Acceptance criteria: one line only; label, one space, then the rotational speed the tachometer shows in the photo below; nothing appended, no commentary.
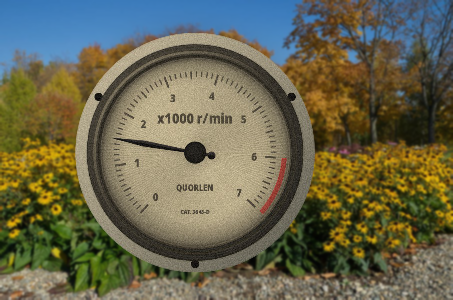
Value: 1500 rpm
